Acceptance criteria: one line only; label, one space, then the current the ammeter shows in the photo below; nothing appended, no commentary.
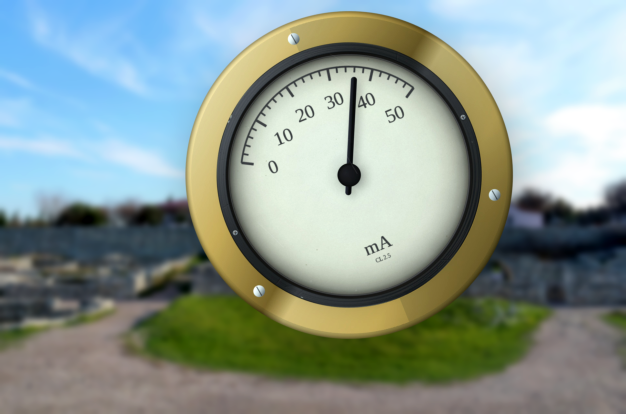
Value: 36 mA
